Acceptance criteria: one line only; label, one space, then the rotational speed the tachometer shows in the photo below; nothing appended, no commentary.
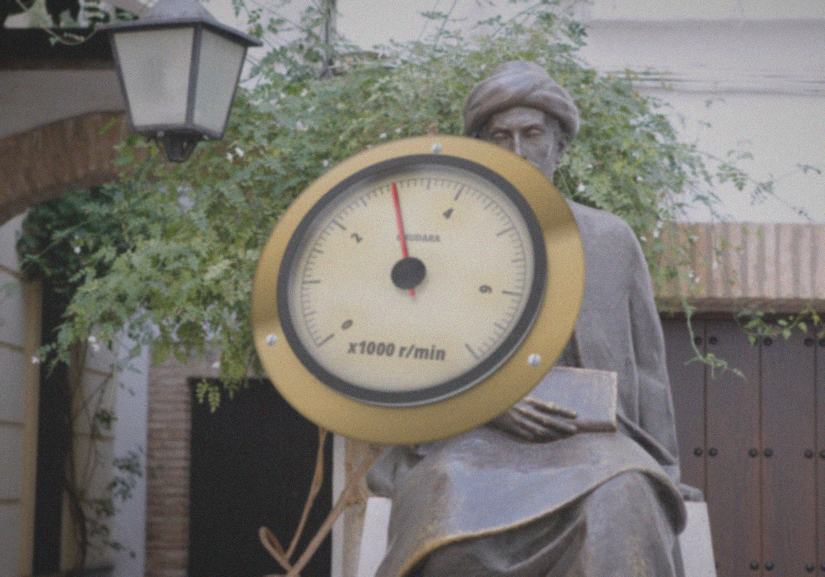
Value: 3000 rpm
